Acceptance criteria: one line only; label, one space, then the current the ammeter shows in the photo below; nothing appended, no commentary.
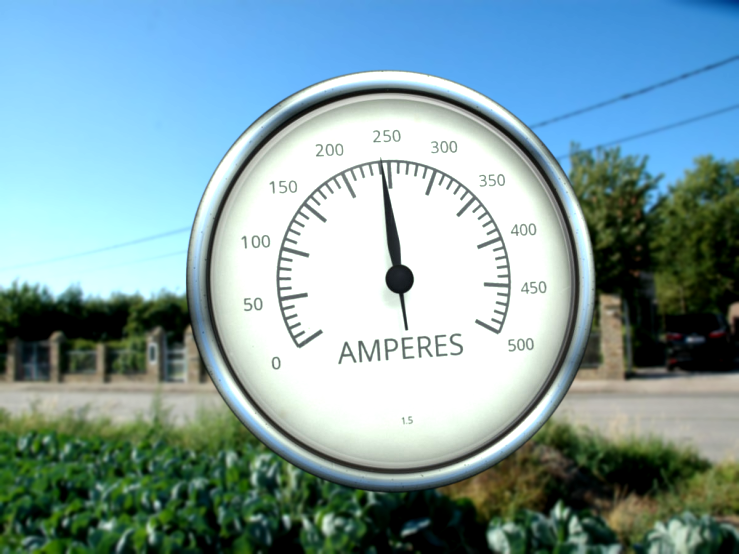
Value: 240 A
